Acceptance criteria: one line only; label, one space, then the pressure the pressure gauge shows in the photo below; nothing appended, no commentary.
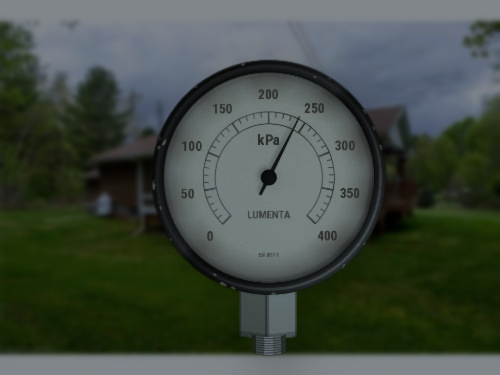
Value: 240 kPa
